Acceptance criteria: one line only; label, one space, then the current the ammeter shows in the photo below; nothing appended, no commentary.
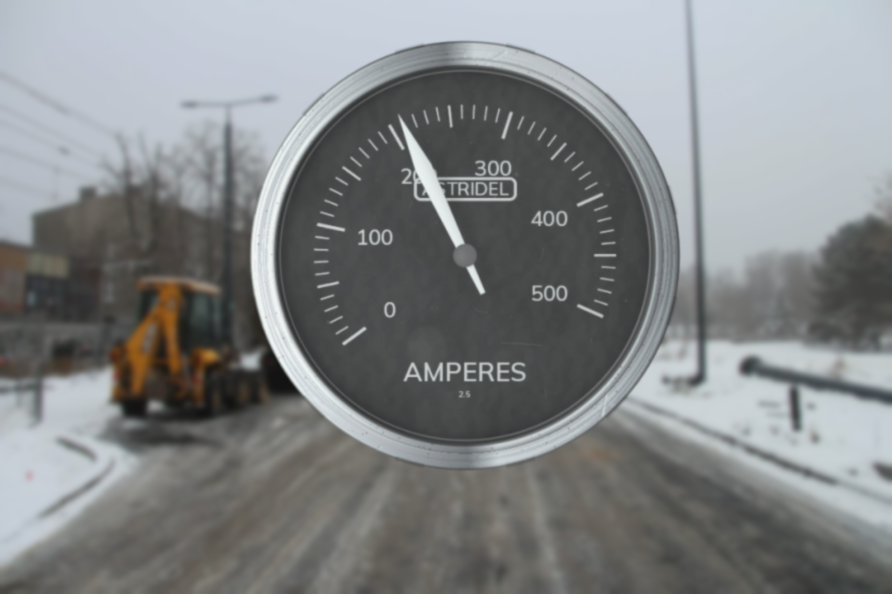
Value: 210 A
